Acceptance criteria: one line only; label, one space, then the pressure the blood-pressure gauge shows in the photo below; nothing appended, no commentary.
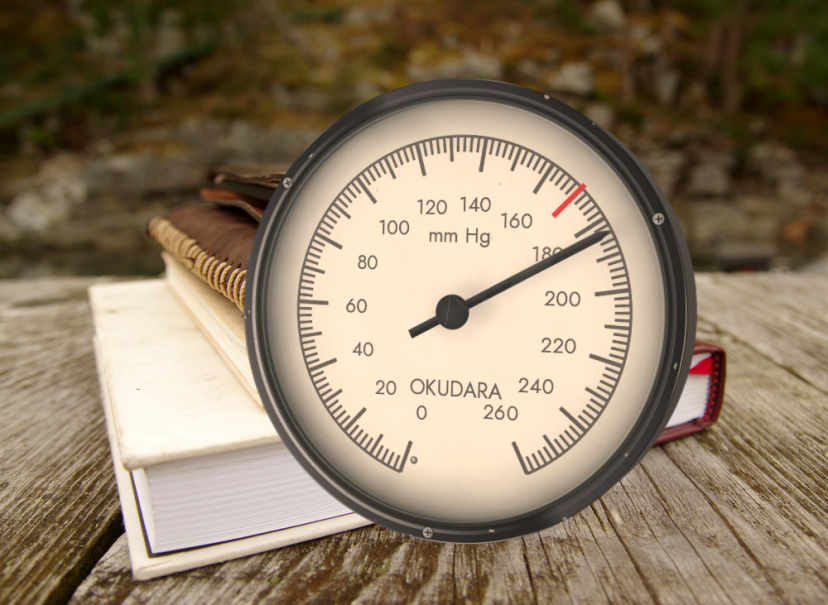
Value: 184 mmHg
